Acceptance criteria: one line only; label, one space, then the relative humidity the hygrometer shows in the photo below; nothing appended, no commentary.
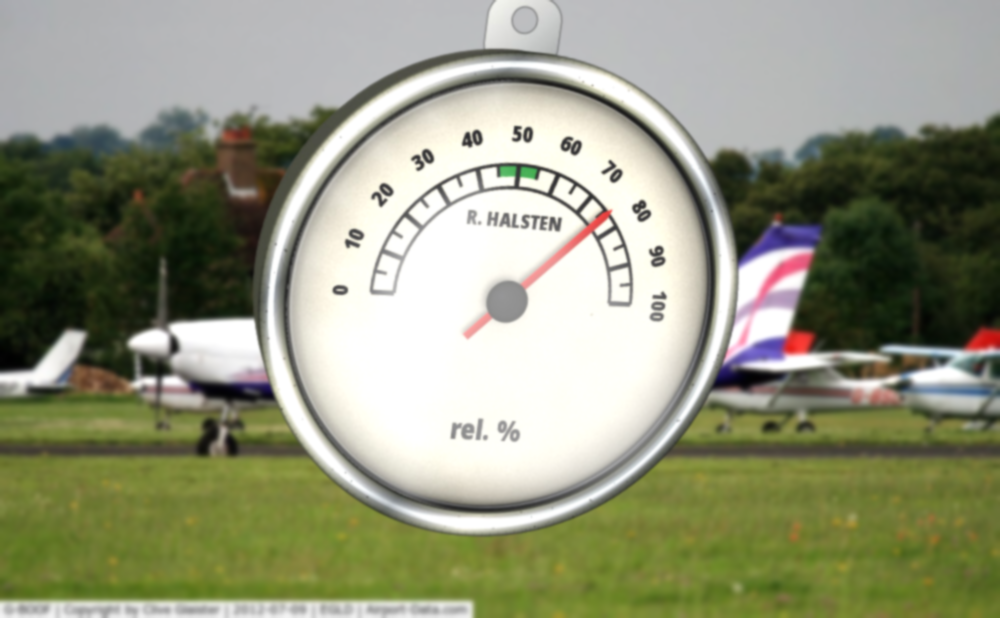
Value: 75 %
